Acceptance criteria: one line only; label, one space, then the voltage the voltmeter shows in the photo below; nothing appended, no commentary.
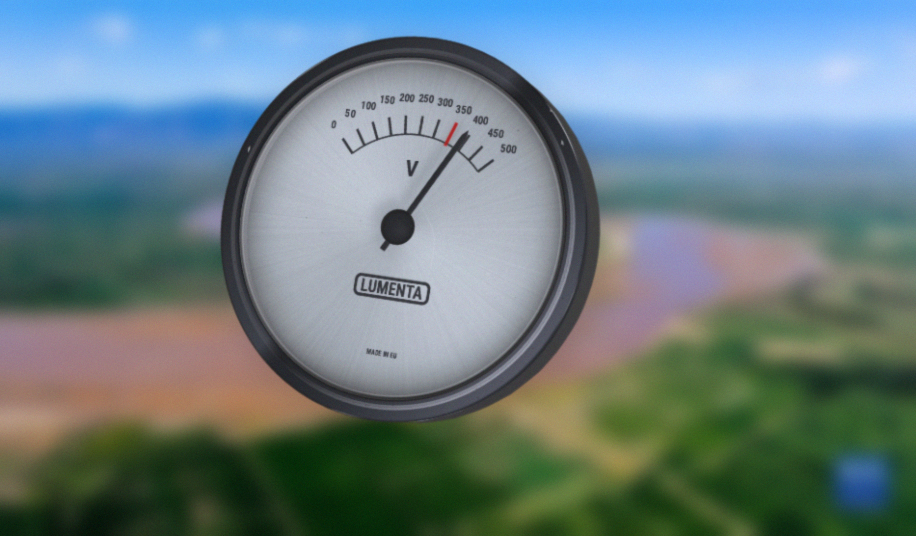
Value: 400 V
